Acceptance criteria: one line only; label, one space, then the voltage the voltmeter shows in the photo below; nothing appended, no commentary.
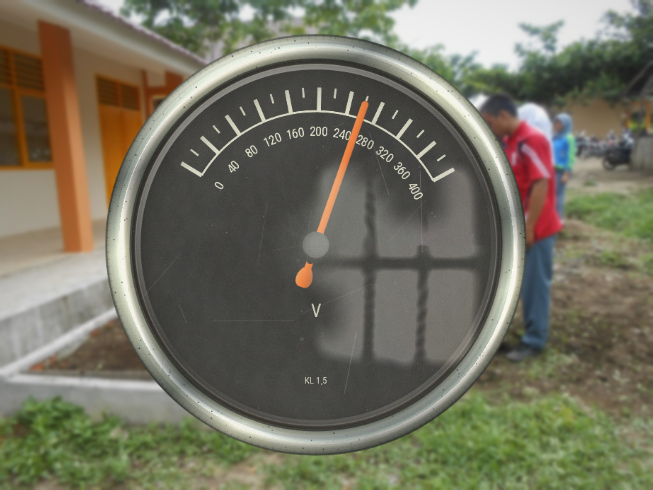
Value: 260 V
